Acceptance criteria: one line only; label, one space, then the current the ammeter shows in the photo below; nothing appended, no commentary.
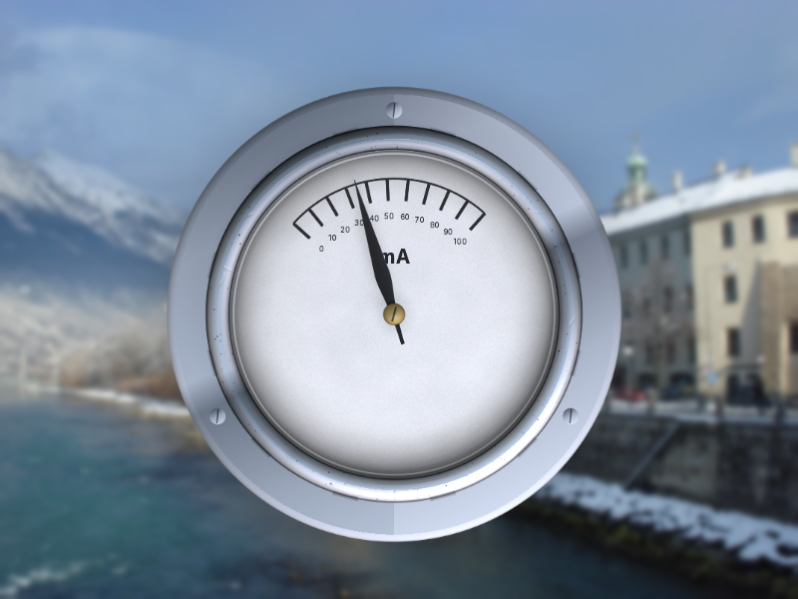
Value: 35 mA
